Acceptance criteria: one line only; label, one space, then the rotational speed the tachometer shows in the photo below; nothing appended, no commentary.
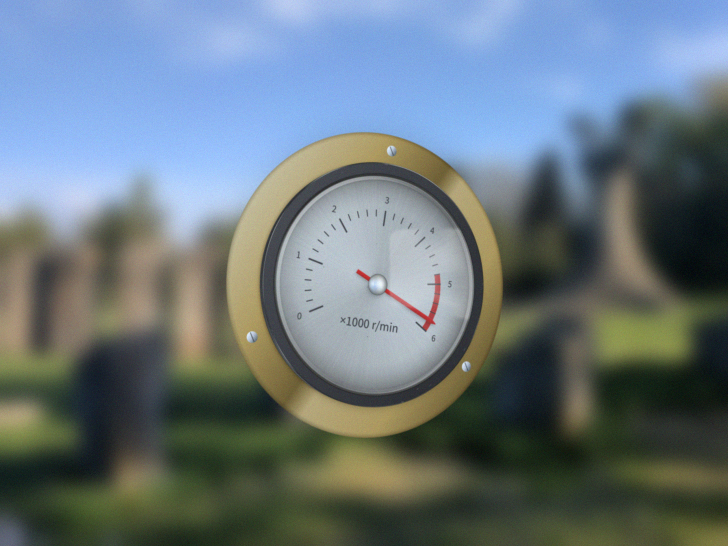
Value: 5800 rpm
